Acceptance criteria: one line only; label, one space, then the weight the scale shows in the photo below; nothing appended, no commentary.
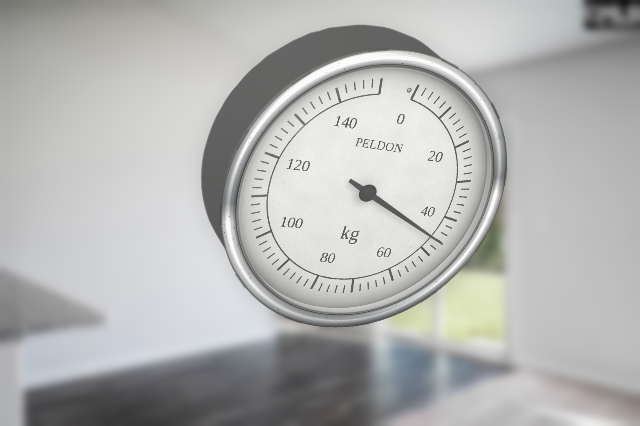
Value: 46 kg
